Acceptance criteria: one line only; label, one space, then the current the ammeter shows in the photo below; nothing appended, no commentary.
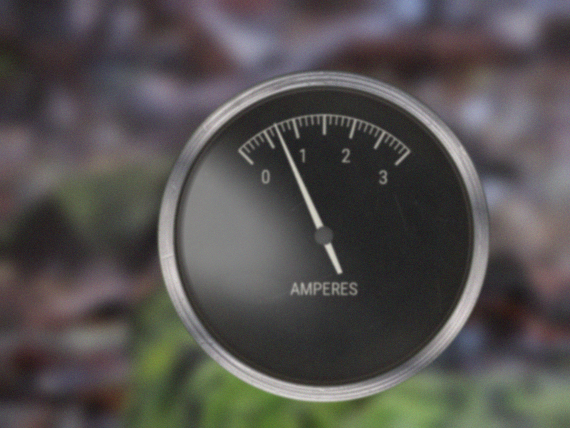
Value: 0.7 A
